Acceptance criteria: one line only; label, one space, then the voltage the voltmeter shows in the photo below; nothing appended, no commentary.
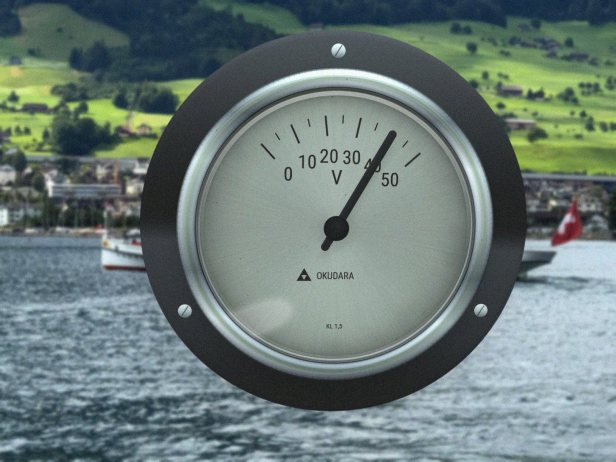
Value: 40 V
